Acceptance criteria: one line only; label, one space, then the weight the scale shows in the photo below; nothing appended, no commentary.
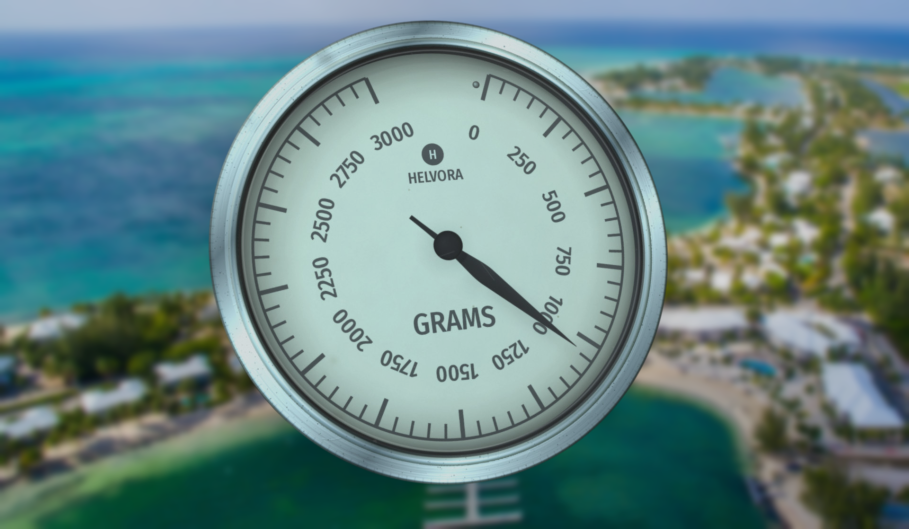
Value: 1050 g
